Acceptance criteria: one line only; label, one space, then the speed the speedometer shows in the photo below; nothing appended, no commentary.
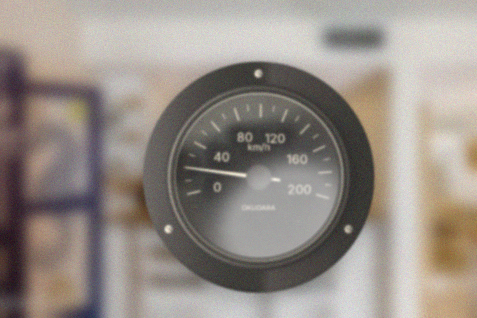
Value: 20 km/h
